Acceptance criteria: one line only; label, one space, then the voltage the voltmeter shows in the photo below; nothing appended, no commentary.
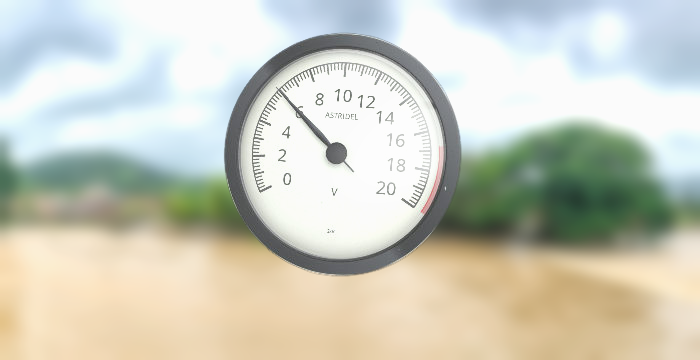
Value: 6 V
